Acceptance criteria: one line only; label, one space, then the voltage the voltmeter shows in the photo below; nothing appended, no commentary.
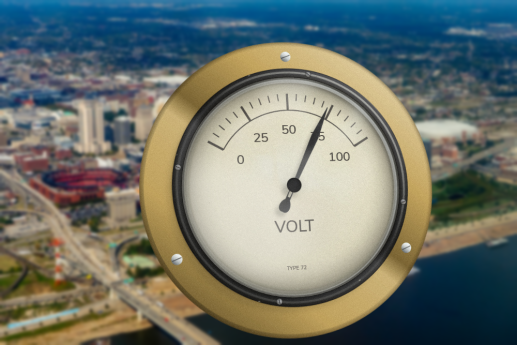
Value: 72.5 V
